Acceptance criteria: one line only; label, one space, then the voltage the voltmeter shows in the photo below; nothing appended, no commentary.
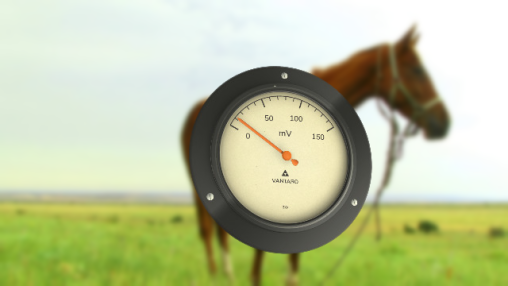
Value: 10 mV
